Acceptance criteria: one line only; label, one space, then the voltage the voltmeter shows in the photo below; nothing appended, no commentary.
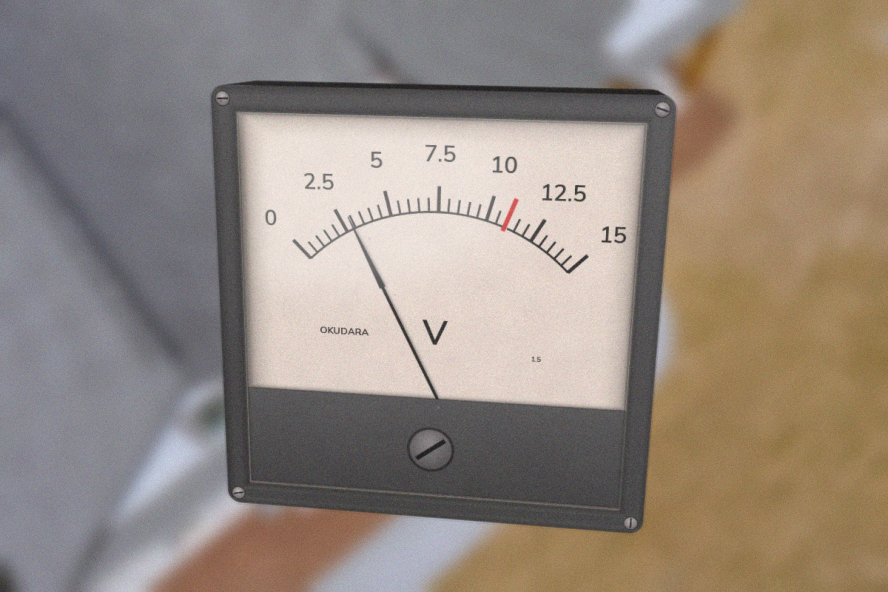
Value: 3 V
